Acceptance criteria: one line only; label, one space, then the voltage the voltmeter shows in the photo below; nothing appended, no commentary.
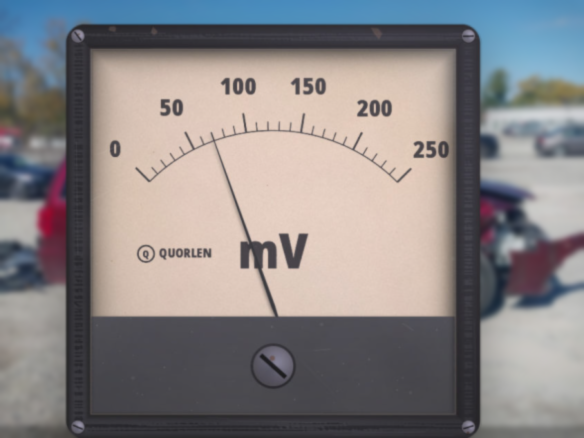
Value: 70 mV
